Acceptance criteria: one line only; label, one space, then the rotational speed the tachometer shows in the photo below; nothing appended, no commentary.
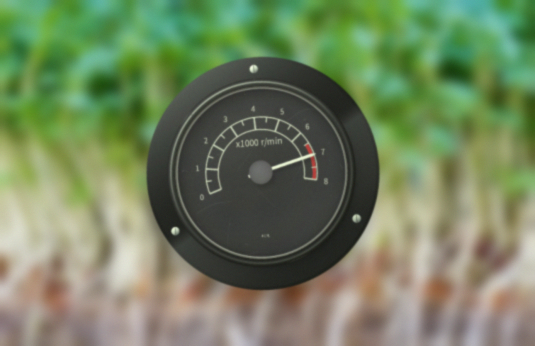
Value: 7000 rpm
